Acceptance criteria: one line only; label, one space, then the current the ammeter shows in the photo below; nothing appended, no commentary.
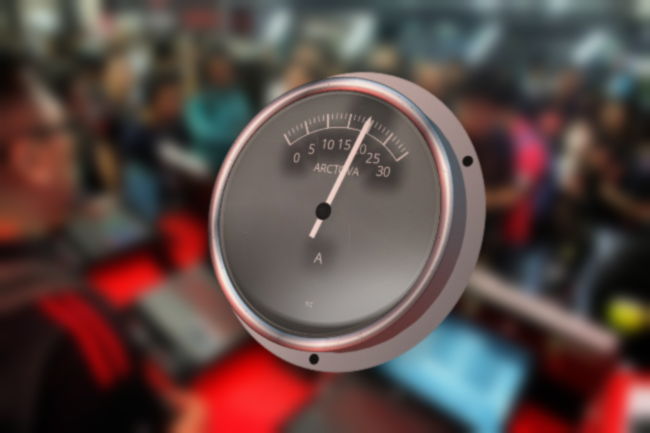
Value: 20 A
